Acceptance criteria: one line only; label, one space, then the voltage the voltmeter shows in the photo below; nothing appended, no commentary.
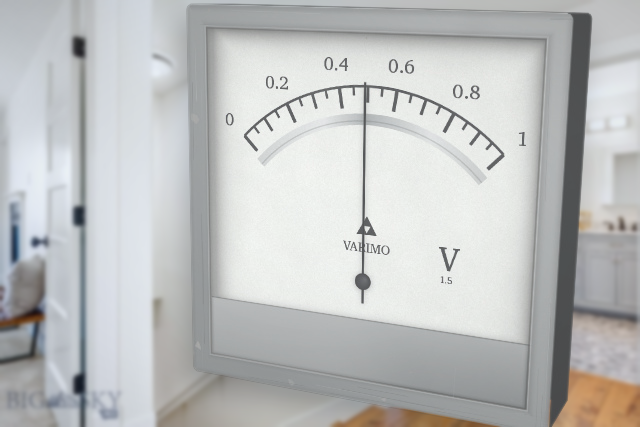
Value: 0.5 V
